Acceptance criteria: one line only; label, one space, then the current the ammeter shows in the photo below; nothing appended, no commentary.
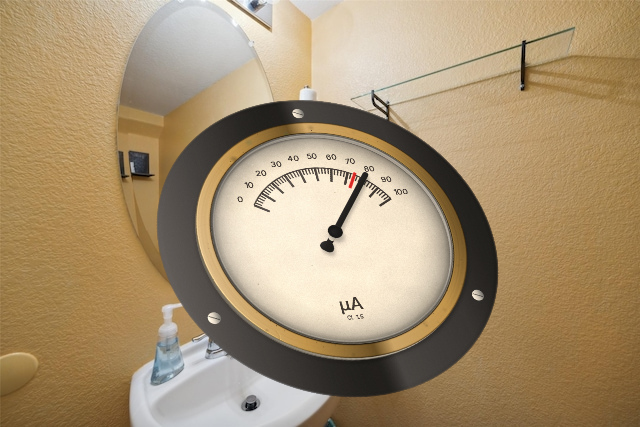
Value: 80 µA
